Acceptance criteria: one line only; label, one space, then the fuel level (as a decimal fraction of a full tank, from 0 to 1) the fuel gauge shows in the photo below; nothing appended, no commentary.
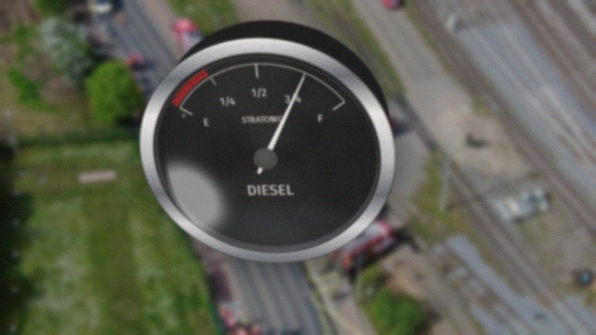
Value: 0.75
